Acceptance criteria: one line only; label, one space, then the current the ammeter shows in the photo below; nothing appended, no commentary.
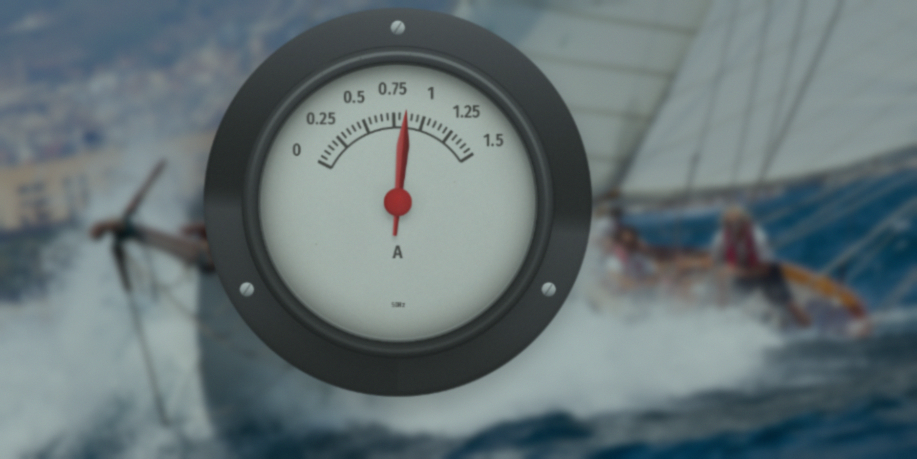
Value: 0.85 A
